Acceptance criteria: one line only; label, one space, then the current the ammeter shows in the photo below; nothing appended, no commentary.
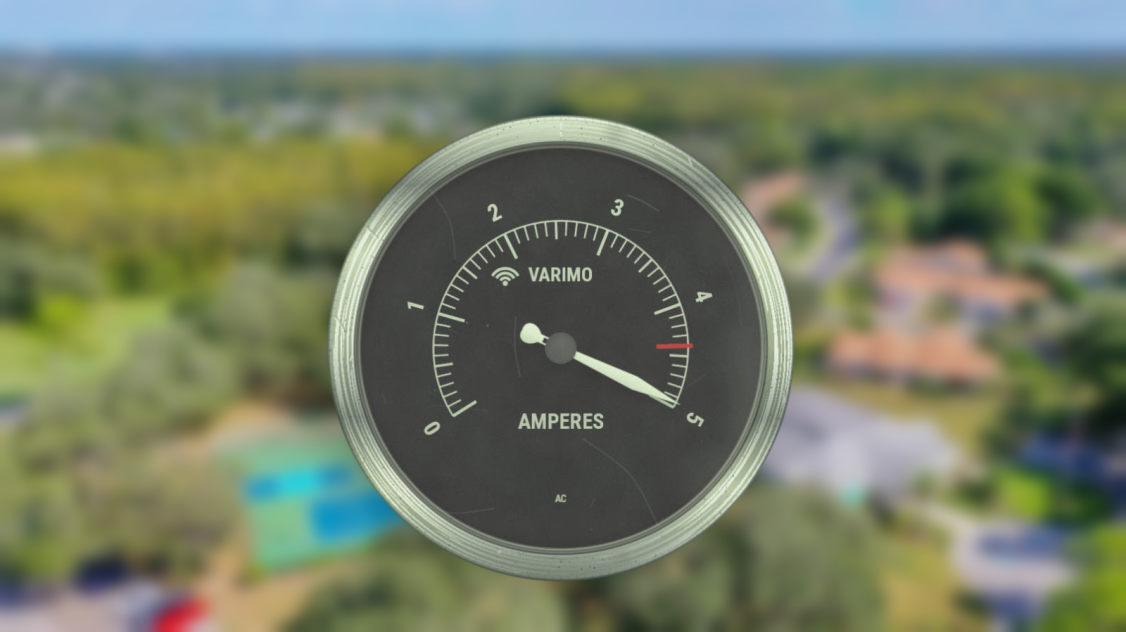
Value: 4.95 A
